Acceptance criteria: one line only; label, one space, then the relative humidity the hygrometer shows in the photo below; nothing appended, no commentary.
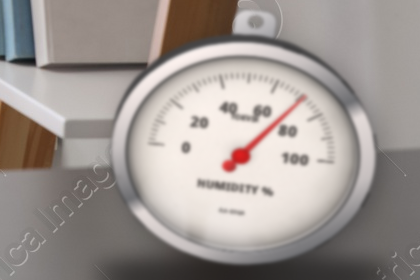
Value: 70 %
